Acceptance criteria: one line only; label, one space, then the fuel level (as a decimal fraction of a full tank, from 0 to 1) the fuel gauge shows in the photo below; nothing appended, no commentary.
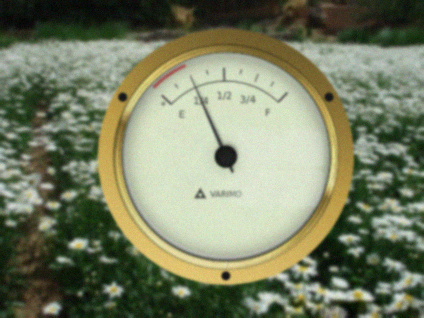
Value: 0.25
